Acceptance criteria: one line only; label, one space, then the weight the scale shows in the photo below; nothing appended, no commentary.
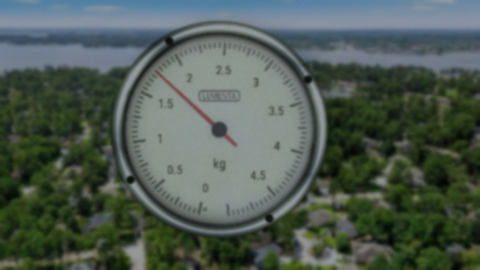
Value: 1.75 kg
